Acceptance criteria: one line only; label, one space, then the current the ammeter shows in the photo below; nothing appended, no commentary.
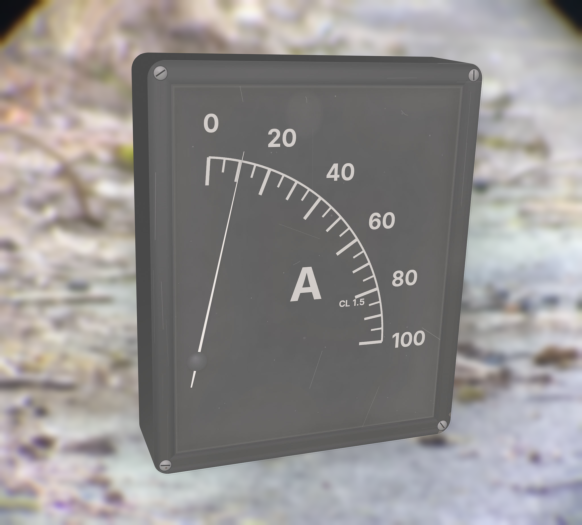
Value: 10 A
